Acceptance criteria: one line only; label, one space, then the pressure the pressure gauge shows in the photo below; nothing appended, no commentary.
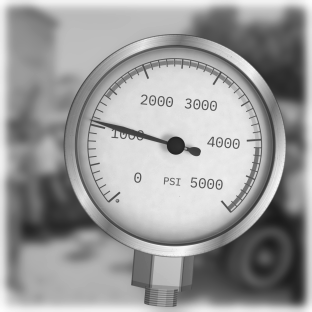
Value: 1050 psi
